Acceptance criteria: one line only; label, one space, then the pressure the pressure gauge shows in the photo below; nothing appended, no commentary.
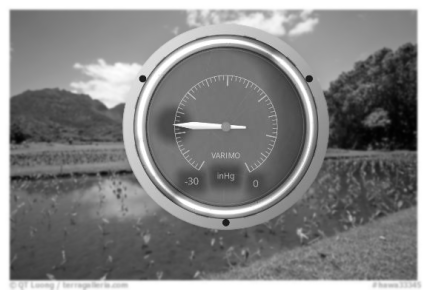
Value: -24 inHg
